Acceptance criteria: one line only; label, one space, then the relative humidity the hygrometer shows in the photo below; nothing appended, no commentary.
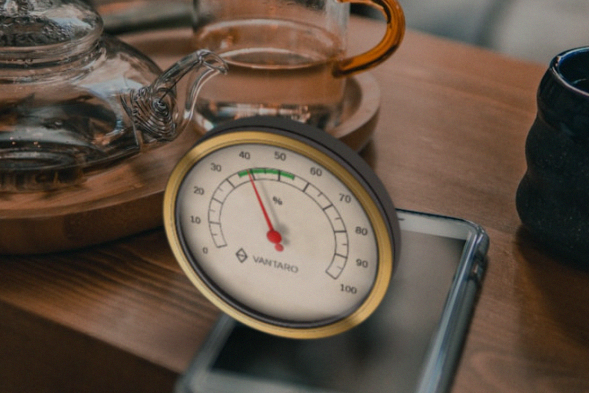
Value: 40 %
